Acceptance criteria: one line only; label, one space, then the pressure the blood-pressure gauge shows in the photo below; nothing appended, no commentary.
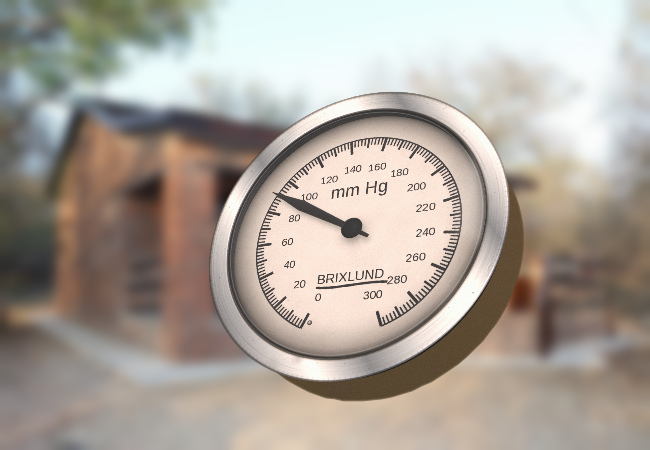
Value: 90 mmHg
